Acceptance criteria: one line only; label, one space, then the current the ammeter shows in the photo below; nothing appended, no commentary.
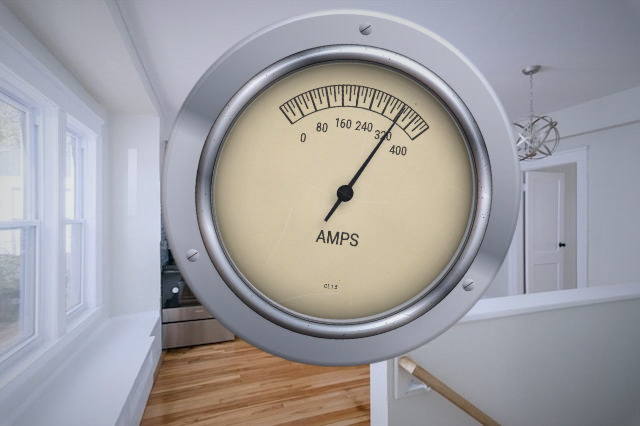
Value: 320 A
